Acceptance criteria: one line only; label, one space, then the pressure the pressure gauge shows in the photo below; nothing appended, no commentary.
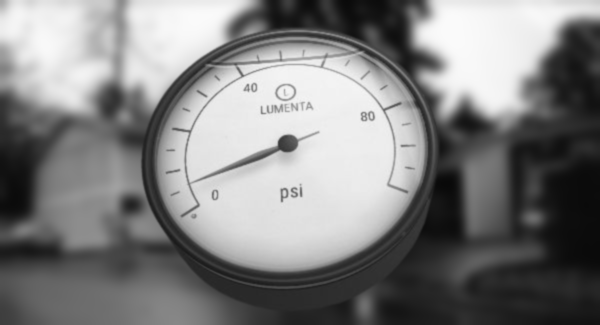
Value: 5 psi
